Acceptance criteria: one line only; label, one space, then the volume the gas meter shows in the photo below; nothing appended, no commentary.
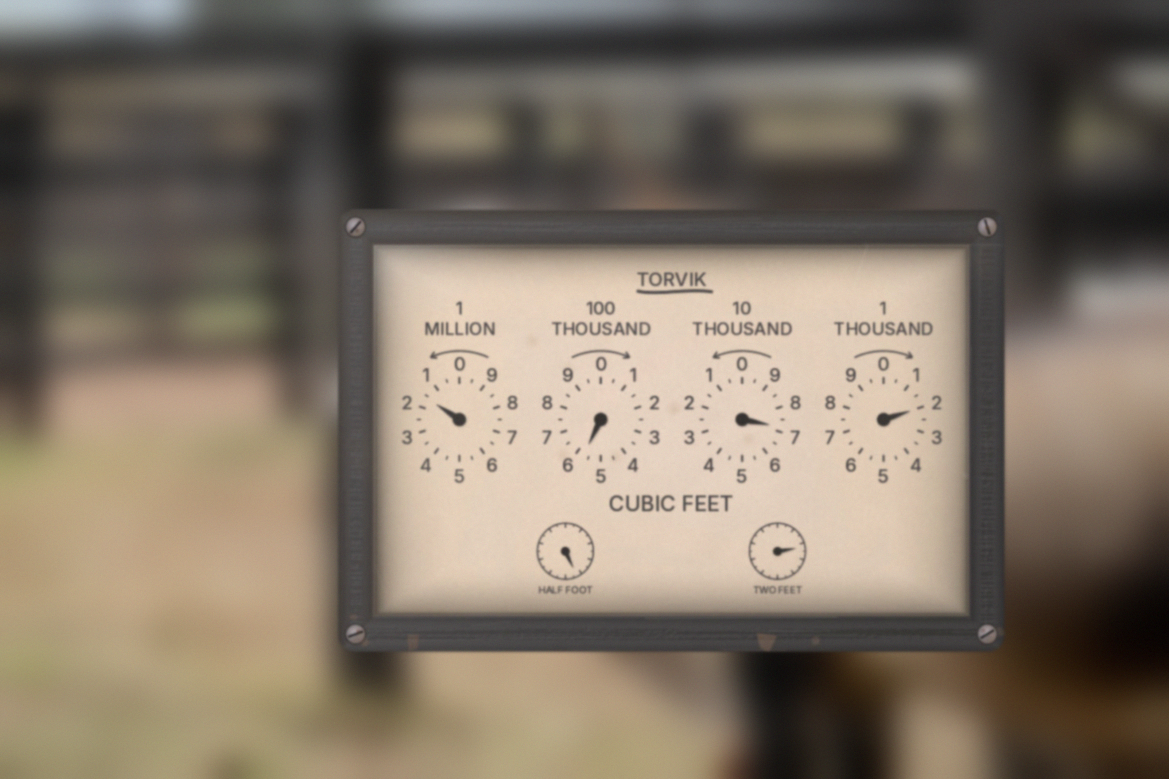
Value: 157200 ft³
